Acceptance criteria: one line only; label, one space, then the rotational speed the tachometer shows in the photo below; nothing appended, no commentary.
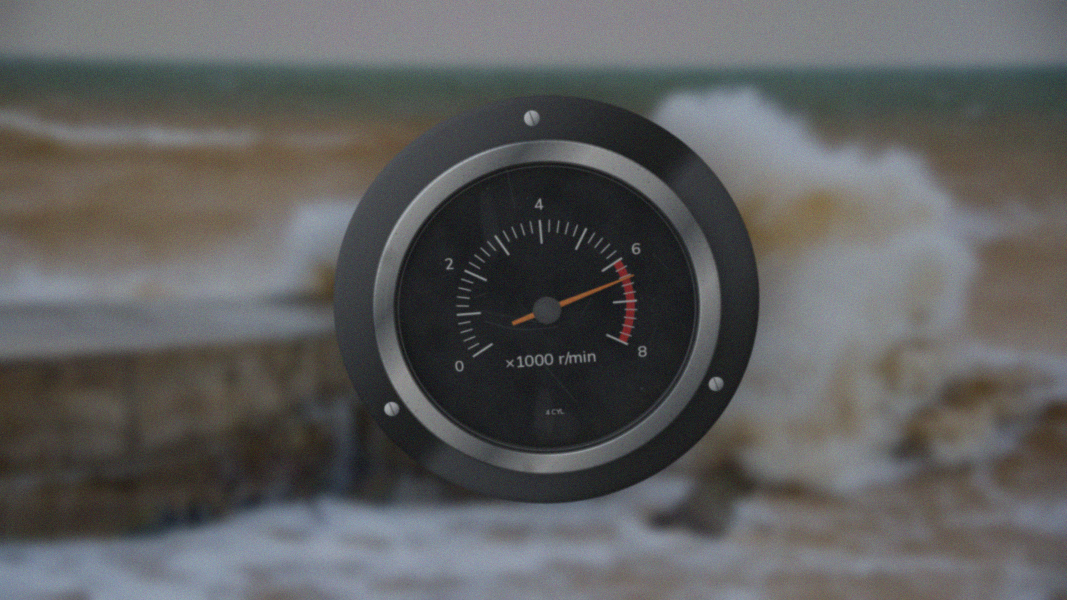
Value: 6400 rpm
